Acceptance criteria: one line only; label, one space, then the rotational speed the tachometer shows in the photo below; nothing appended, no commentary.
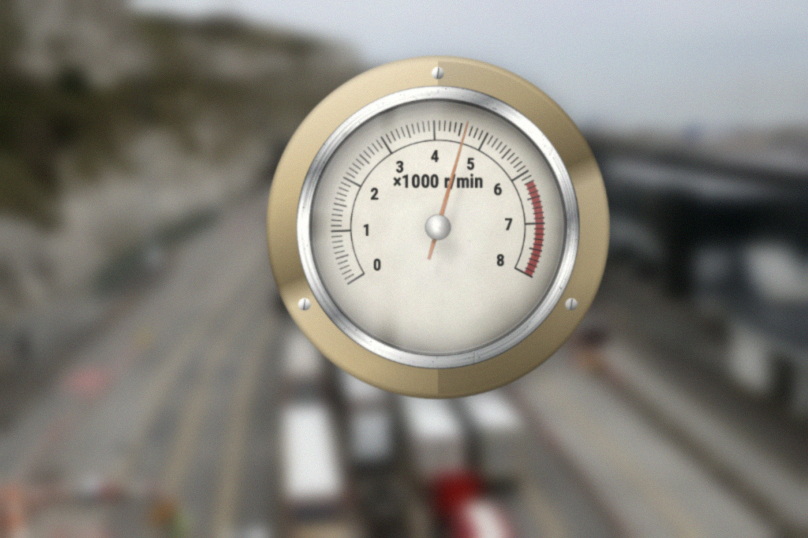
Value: 4600 rpm
